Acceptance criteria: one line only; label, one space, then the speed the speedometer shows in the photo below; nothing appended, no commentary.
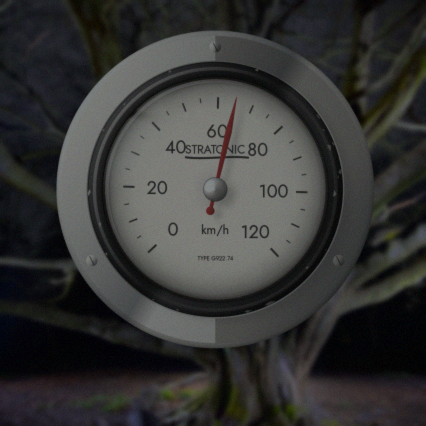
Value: 65 km/h
